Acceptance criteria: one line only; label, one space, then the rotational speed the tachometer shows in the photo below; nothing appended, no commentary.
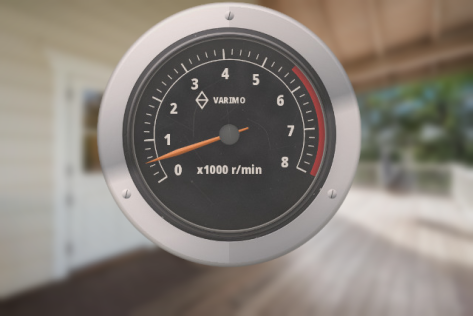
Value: 500 rpm
